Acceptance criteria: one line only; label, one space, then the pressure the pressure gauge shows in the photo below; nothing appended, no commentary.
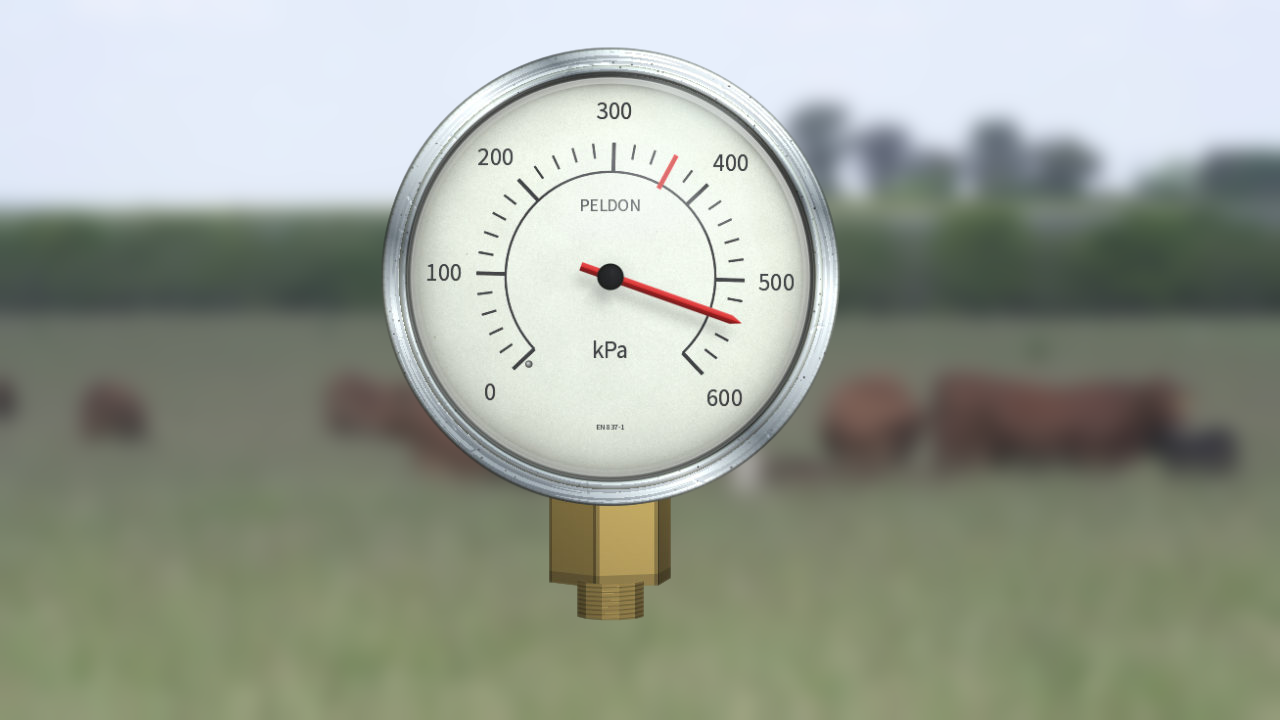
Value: 540 kPa
